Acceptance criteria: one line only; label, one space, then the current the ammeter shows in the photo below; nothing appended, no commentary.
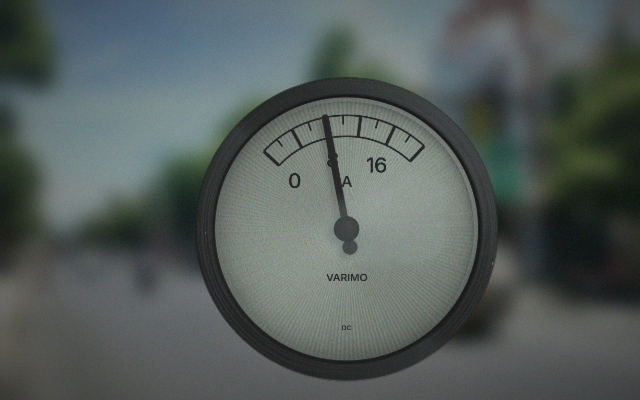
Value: 8 A
